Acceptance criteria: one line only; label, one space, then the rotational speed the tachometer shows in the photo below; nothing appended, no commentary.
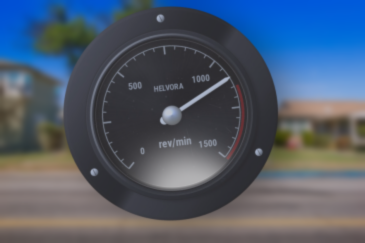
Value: 1100 rpm
